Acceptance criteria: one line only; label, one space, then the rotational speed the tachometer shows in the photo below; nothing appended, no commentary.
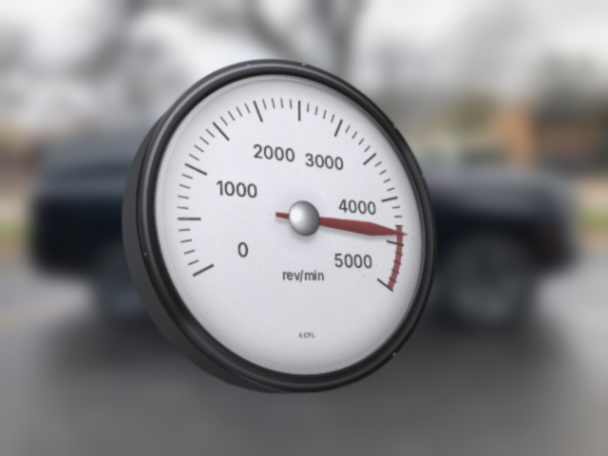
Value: 4400 rpm
